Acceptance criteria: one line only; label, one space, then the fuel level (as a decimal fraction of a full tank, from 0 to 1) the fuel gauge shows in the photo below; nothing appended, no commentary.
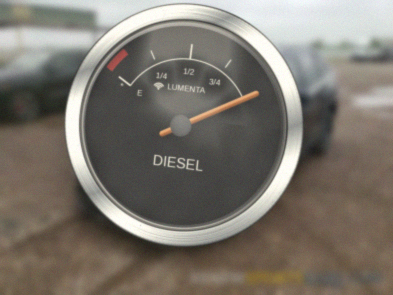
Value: 1
